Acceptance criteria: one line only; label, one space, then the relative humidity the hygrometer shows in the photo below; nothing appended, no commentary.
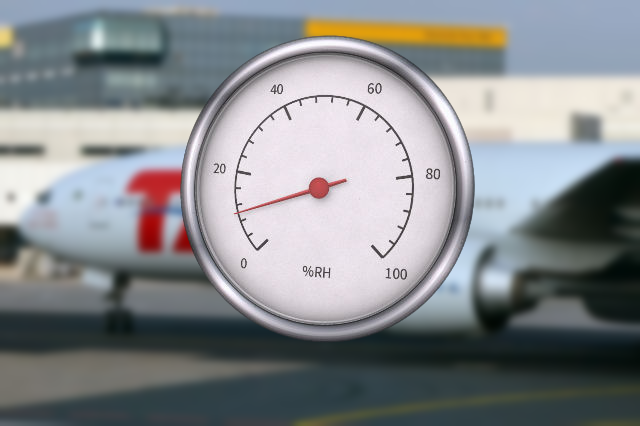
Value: 10 %
